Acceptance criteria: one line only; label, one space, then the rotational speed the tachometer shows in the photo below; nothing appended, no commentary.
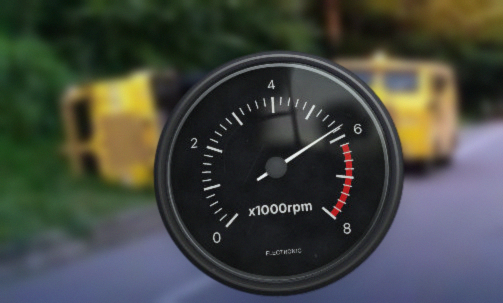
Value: 5800 rpm
